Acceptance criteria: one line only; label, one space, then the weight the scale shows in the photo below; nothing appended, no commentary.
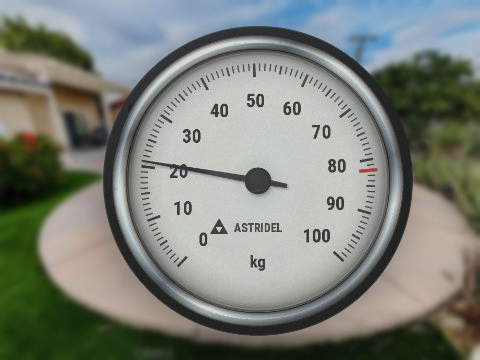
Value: 21 kg
